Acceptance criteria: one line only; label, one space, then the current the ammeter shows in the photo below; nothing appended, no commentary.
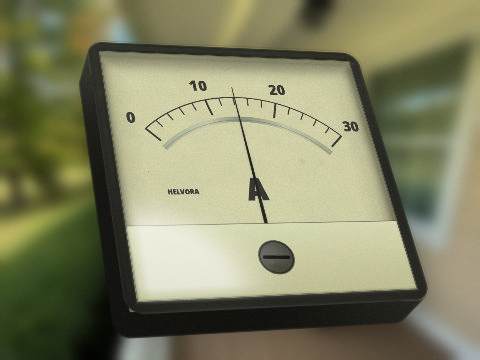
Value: 14 A
